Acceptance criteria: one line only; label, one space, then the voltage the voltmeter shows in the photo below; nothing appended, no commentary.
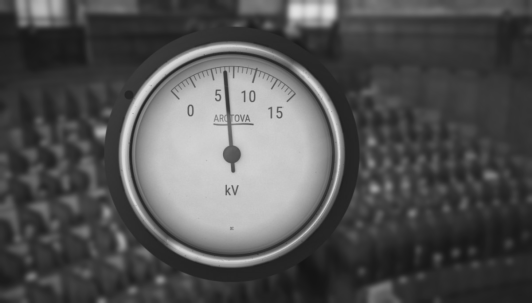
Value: 6.5 kV
